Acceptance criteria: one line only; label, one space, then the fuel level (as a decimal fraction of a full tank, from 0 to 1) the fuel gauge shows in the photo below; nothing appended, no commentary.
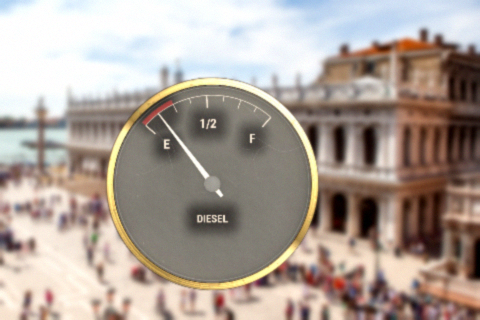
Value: 0.125
